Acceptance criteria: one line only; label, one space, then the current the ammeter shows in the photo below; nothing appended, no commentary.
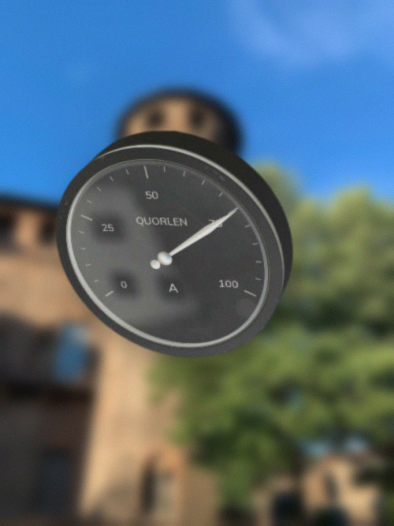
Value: 75 A
